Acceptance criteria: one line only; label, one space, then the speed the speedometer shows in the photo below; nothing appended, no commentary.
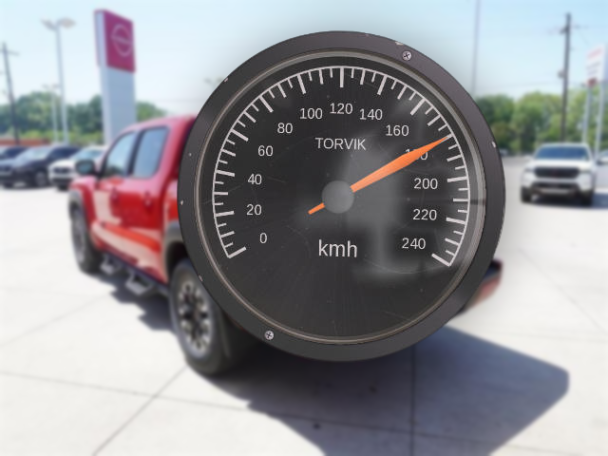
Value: 180 km/h
